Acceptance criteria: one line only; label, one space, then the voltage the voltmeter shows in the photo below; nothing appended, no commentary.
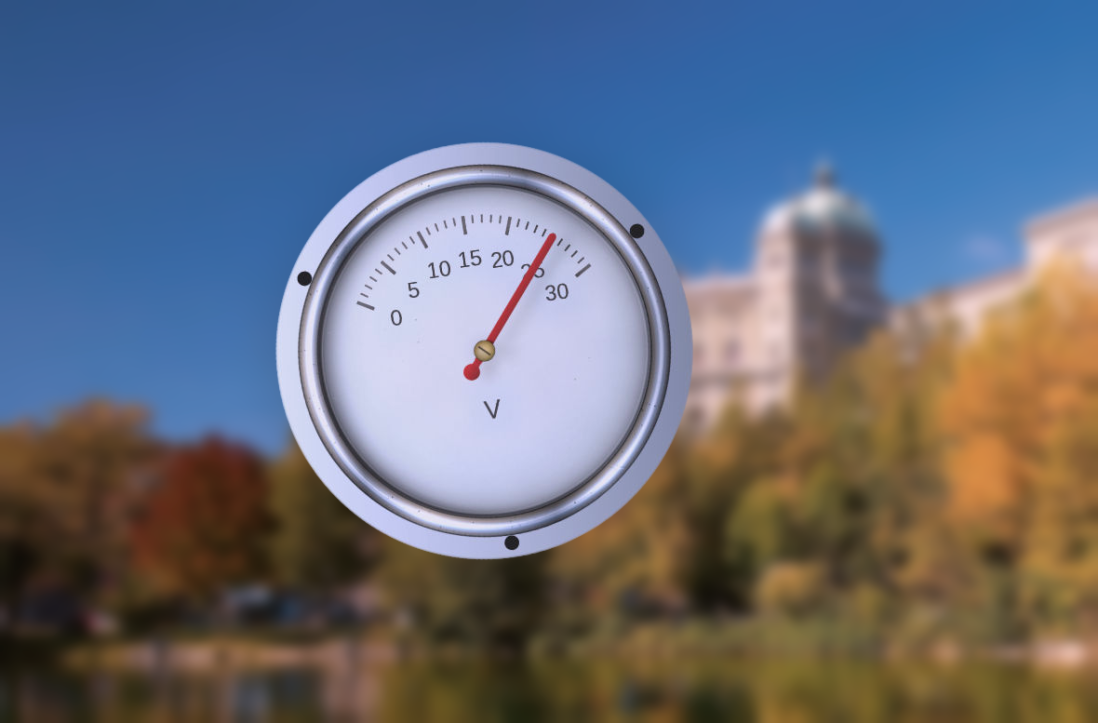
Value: 25 V
